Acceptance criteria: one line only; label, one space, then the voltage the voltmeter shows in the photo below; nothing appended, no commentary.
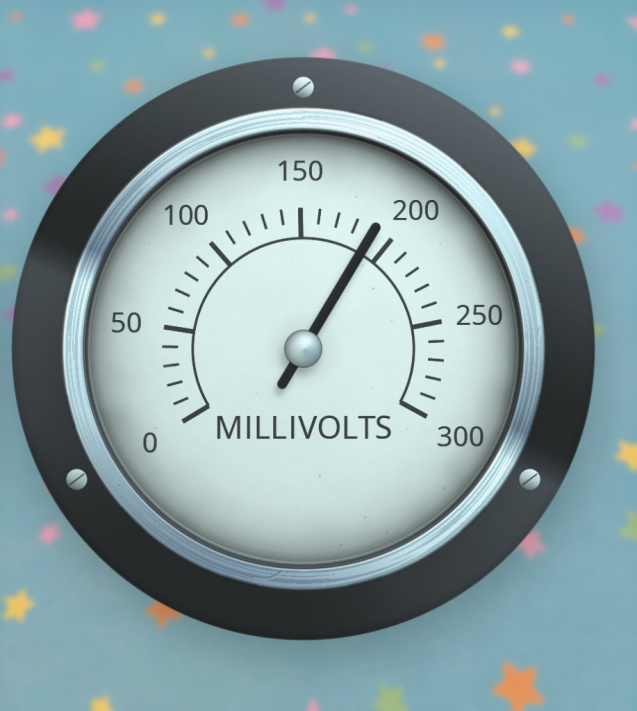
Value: 190 mV
